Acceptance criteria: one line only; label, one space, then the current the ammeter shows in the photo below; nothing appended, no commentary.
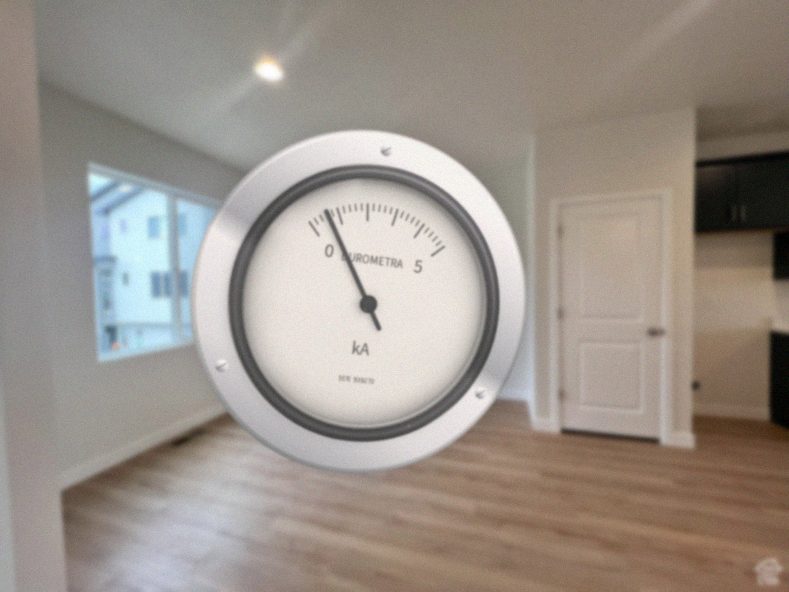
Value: 0.6 kA
